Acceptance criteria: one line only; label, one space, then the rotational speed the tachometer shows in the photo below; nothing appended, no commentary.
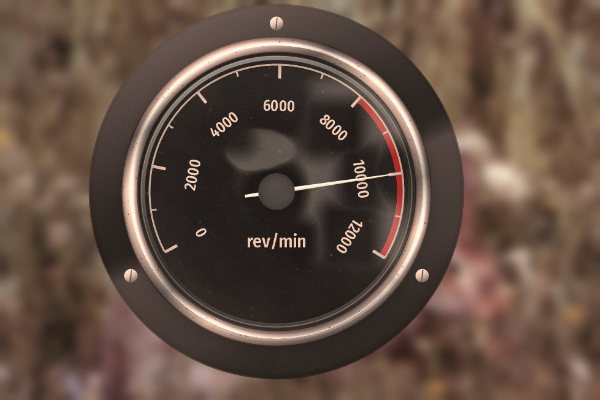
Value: 10000 rpm
